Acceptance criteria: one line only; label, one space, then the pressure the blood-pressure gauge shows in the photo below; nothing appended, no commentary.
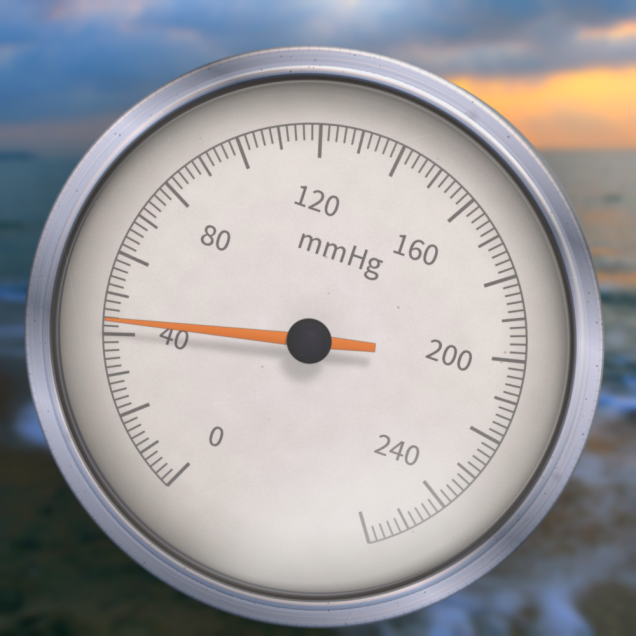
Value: 44 mmHg
